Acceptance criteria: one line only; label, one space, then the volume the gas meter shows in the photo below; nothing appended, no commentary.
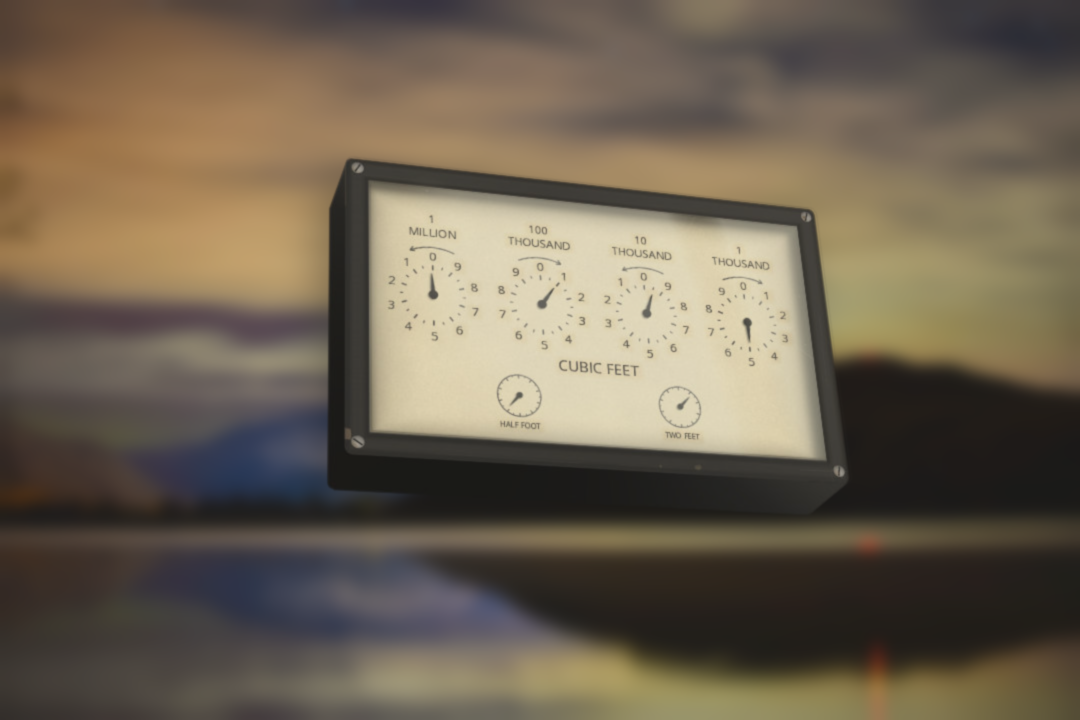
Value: 9500 ft³
